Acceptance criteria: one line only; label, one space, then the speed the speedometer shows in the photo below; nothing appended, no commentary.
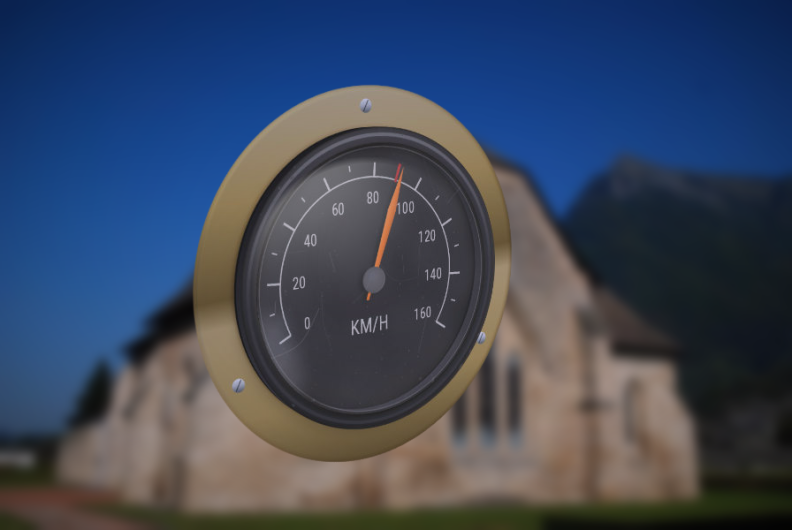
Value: 90 km/h
